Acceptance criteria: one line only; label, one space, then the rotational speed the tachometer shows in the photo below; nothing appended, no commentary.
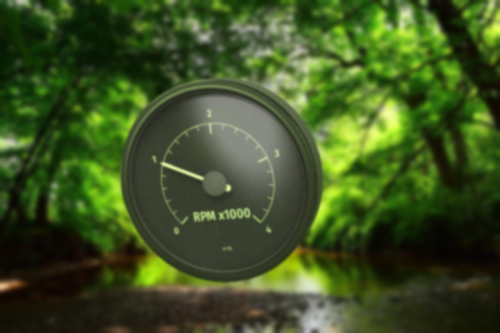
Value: 1000 rpm
